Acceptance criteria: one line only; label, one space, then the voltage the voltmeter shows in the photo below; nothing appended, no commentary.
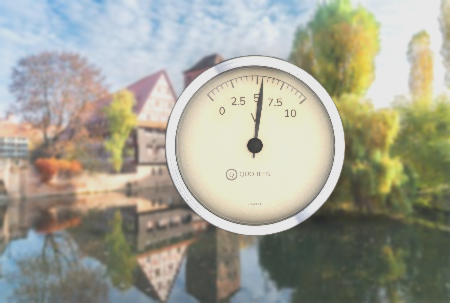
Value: 5.5 V
